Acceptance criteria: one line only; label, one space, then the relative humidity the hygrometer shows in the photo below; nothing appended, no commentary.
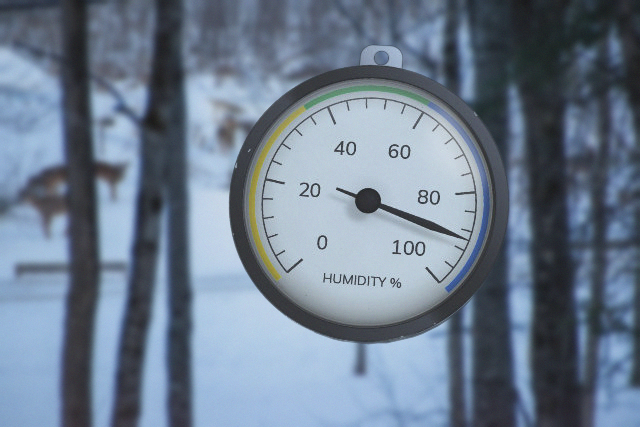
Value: 90 %
